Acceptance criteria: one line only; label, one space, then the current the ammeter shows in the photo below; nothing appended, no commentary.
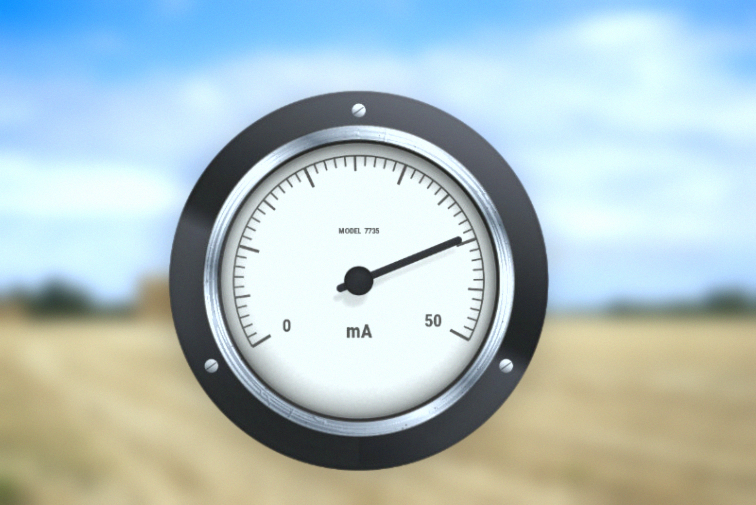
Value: 39.5 mA
